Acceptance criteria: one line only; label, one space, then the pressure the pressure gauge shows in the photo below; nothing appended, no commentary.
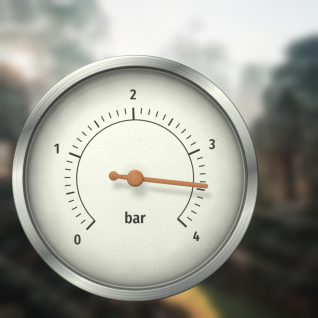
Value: 3.45 bar
